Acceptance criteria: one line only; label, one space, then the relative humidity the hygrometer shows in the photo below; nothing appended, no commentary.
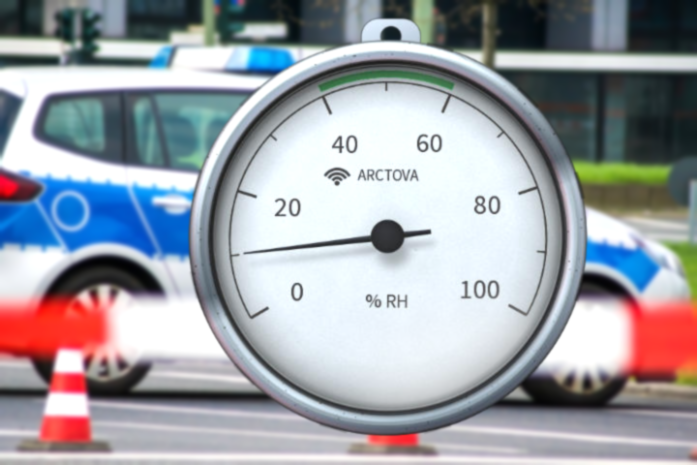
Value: 10 %
